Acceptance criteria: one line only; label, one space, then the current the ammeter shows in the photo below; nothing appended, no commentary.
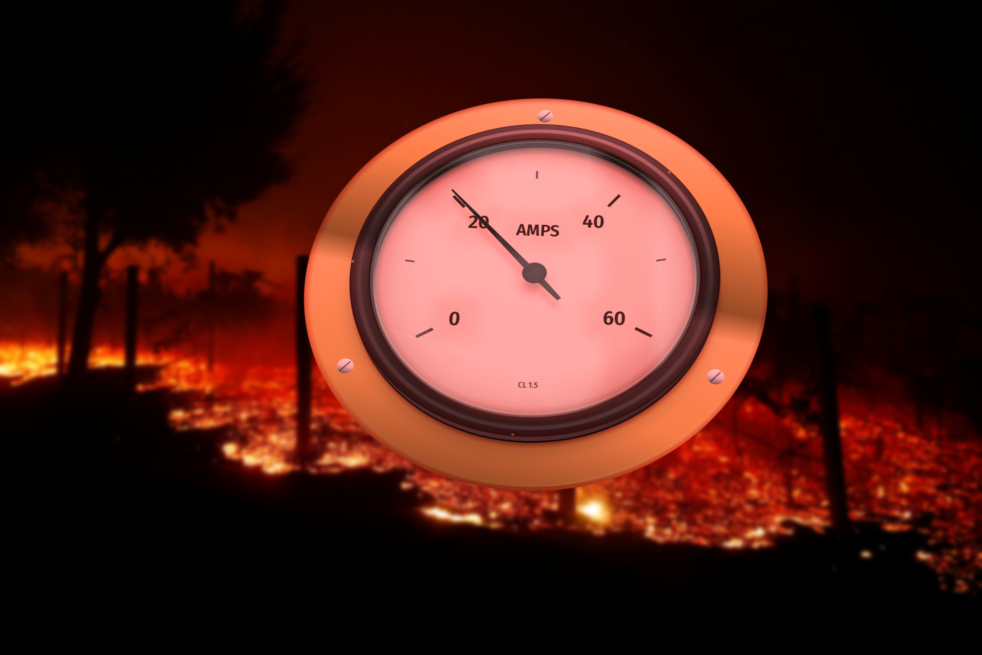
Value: 20 A
